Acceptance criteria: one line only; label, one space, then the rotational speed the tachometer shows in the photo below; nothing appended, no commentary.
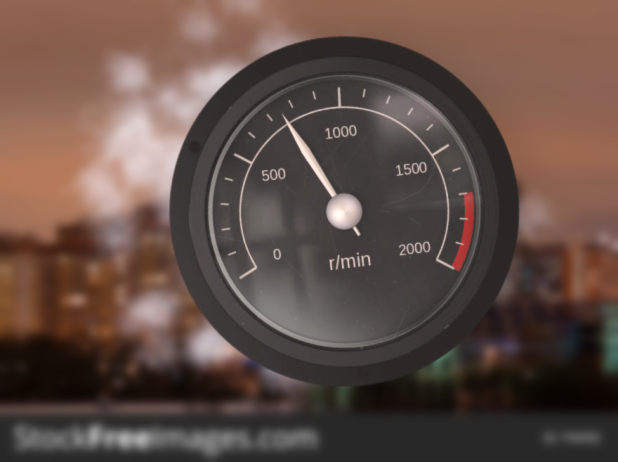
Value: 750 rpm
